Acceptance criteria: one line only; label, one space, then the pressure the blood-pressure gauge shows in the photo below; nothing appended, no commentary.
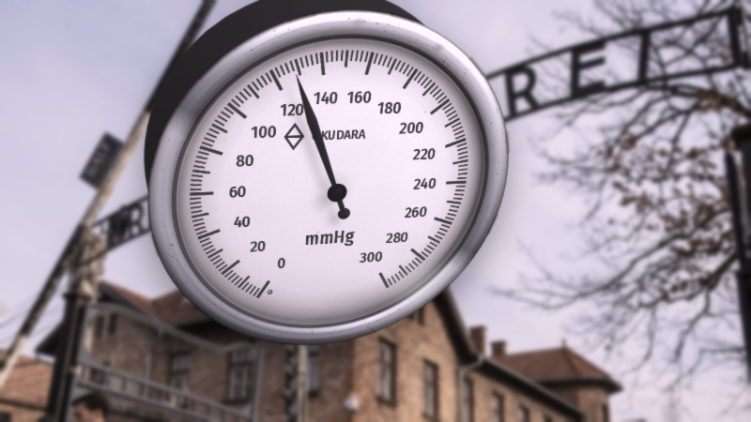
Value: 128 mmHg
